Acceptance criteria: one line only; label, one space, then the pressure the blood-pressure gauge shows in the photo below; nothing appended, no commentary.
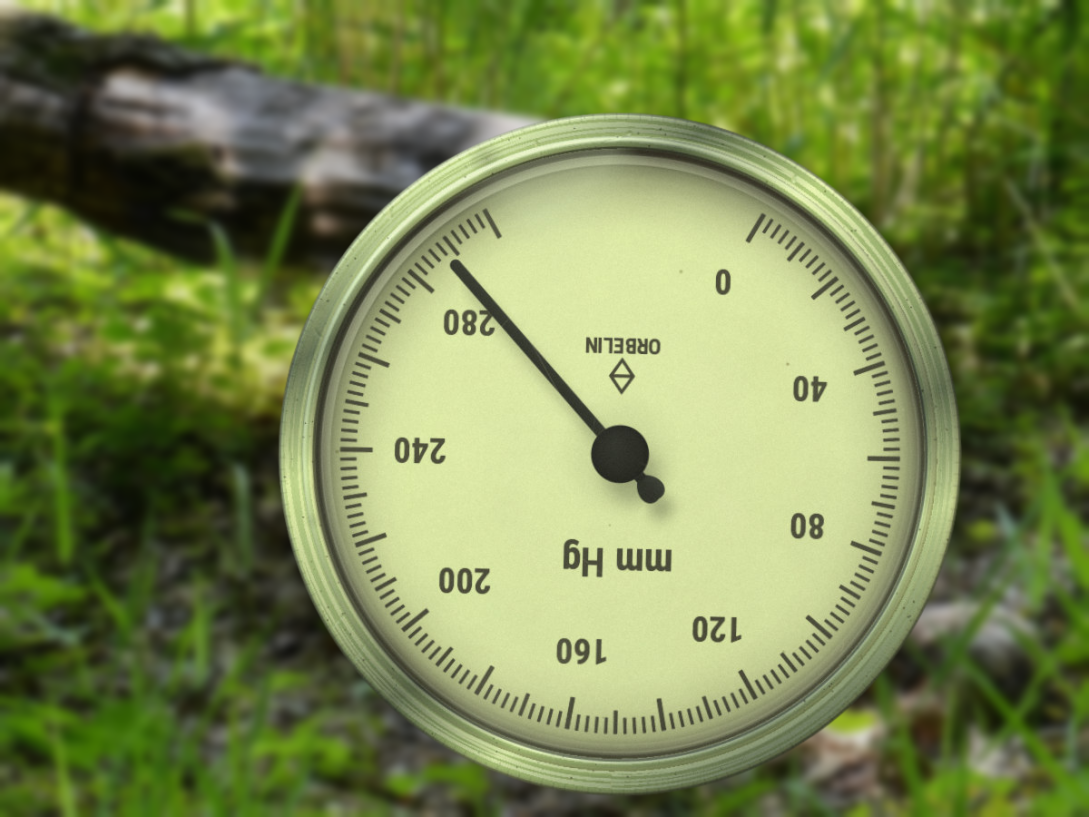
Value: 288 mmHg
